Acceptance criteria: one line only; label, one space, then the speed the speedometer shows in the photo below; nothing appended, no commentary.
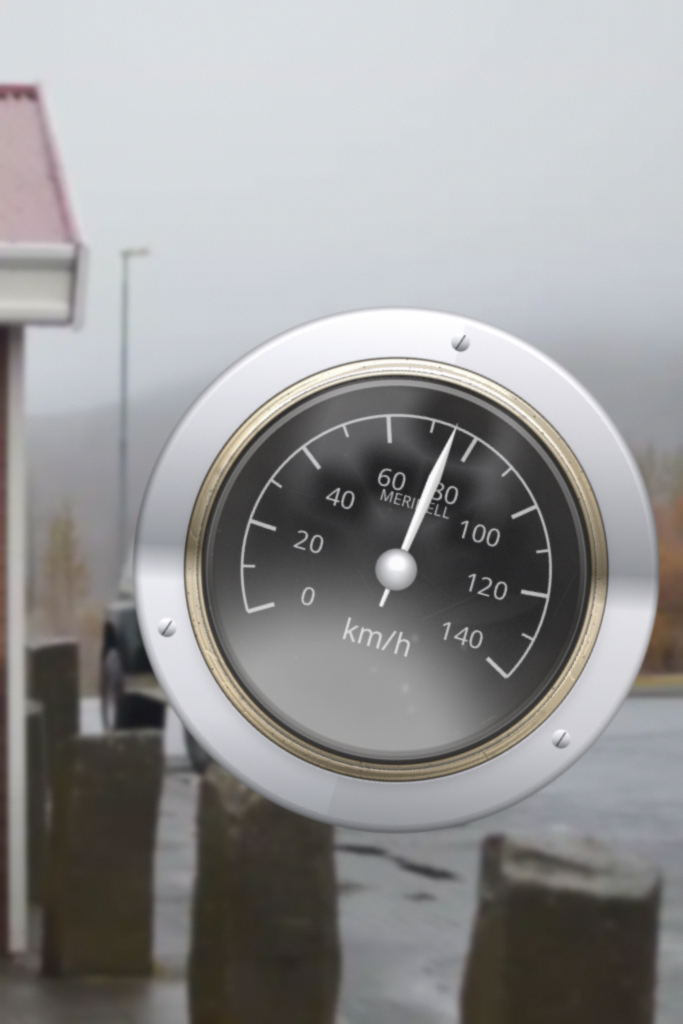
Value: 75 km/h
